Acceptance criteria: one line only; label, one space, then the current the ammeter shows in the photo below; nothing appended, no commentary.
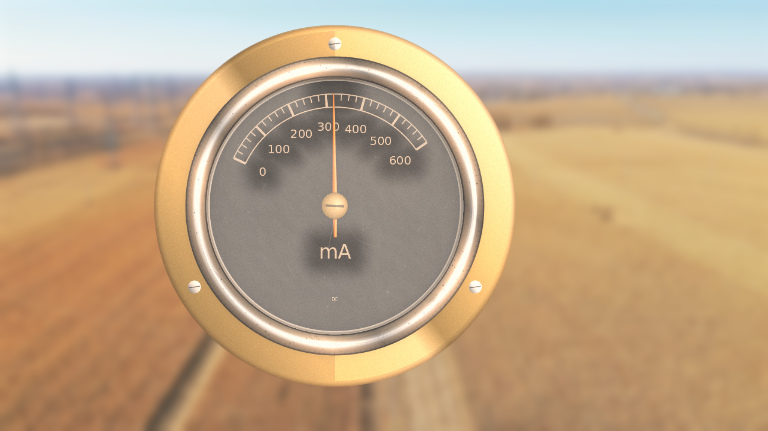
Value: 320 mA
